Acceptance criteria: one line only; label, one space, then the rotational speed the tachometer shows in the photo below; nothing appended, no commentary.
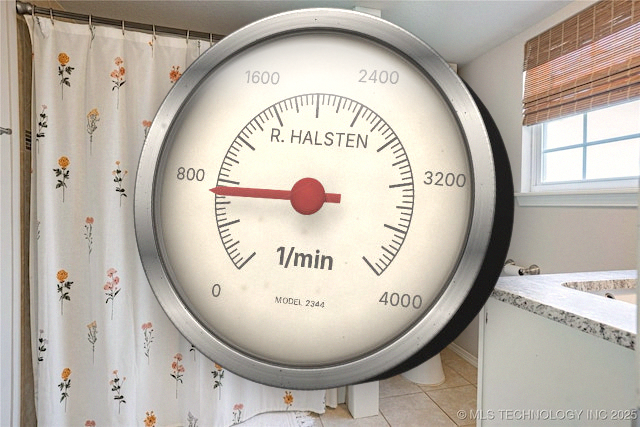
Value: 700 rpm
